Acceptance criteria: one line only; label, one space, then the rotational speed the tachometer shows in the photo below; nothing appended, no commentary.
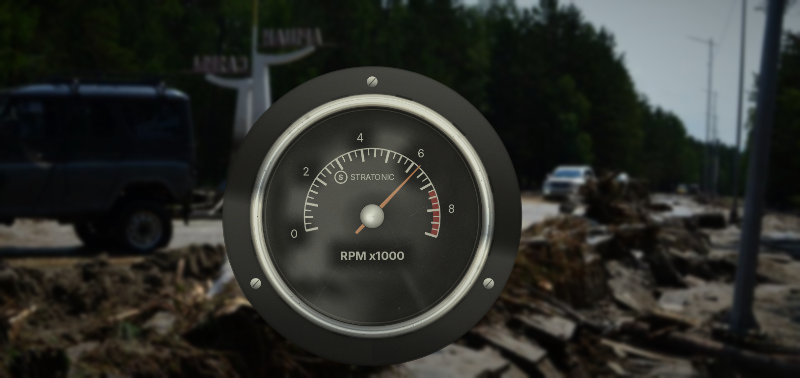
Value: 6250 rpm
